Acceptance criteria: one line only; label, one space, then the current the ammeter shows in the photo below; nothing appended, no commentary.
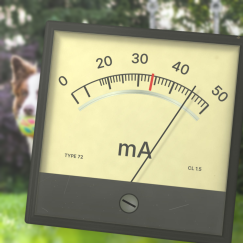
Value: 45 mA
